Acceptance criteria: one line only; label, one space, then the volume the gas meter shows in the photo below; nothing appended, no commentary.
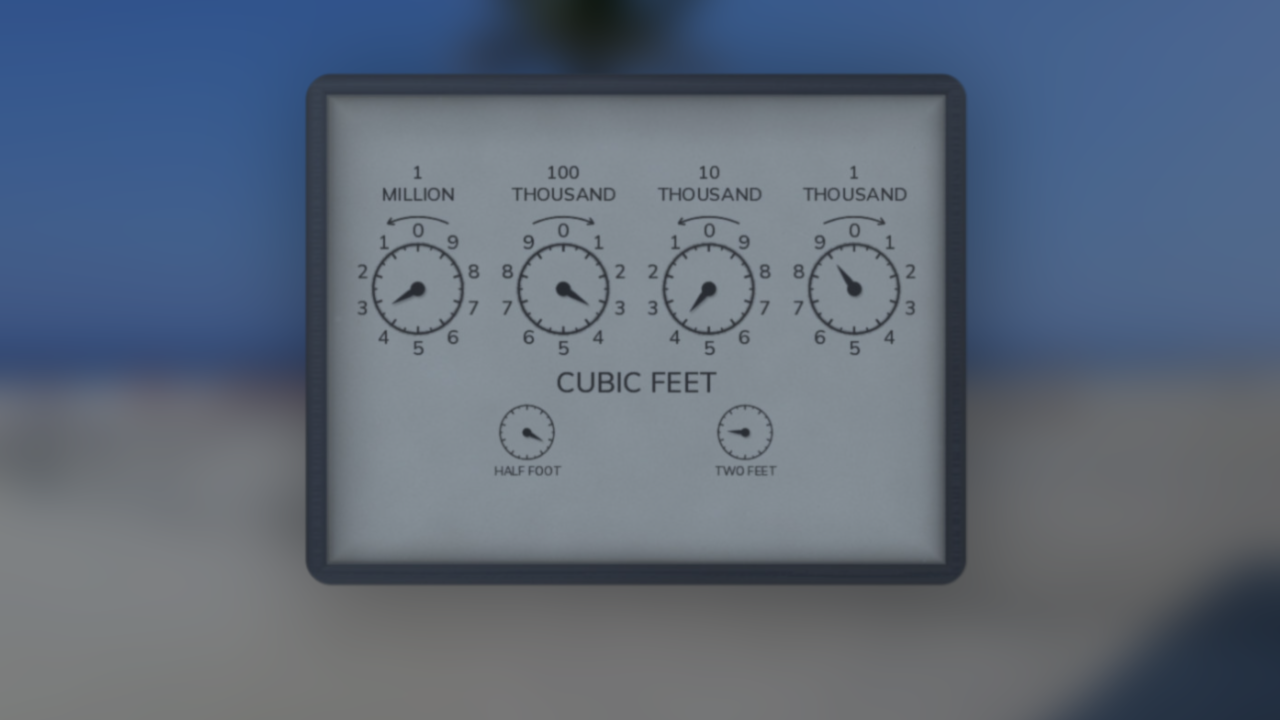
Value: 333900 ft³
